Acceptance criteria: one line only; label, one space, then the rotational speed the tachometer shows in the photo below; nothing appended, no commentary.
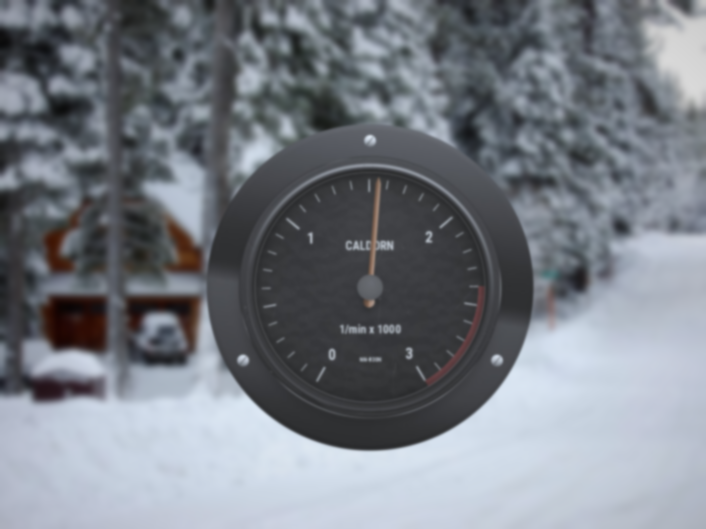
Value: 1550 rpm
